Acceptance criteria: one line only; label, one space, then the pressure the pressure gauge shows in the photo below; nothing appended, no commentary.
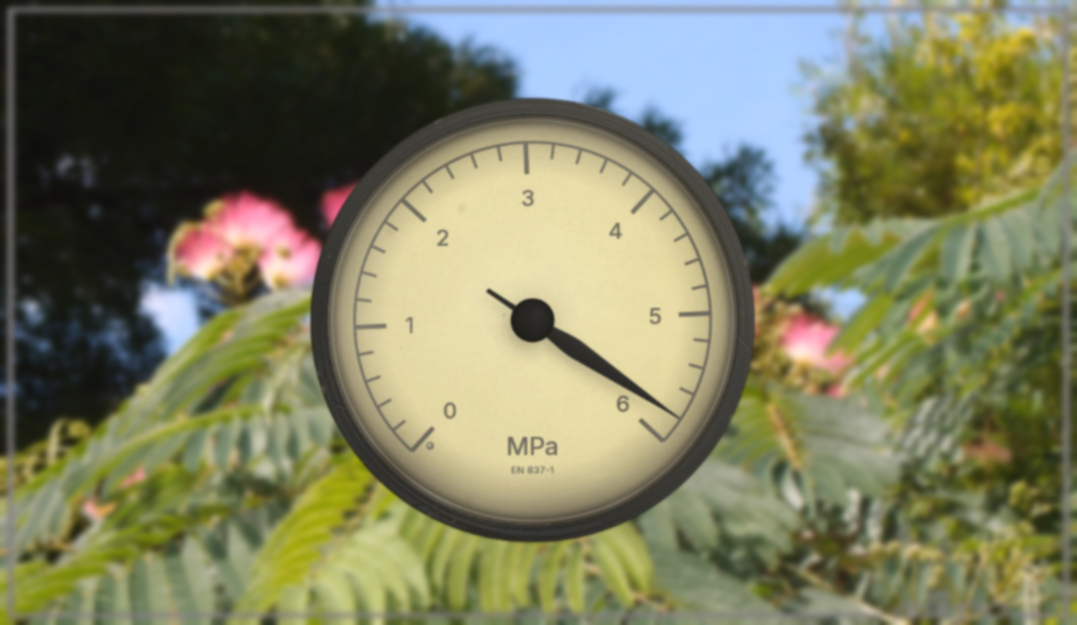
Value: 5.8 MPa
